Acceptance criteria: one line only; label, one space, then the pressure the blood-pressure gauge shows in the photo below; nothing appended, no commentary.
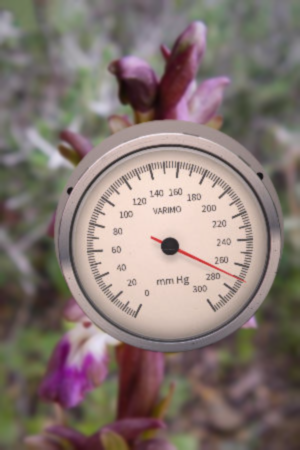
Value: 270 mmHg
